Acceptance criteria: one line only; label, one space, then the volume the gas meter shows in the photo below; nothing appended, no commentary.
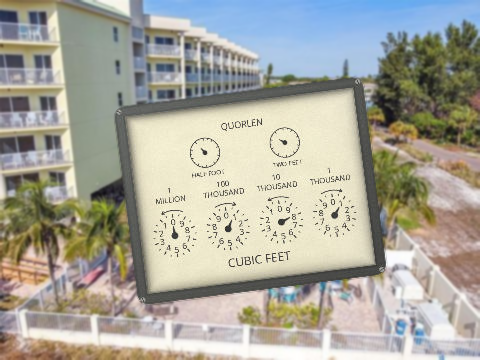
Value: 8100 ft³
